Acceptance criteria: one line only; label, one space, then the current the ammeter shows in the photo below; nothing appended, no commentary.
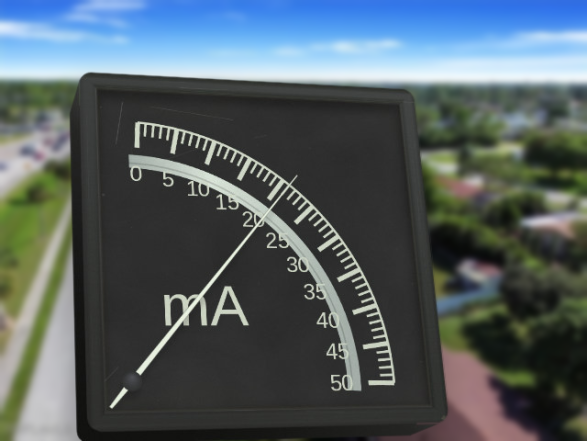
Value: 21 mA
